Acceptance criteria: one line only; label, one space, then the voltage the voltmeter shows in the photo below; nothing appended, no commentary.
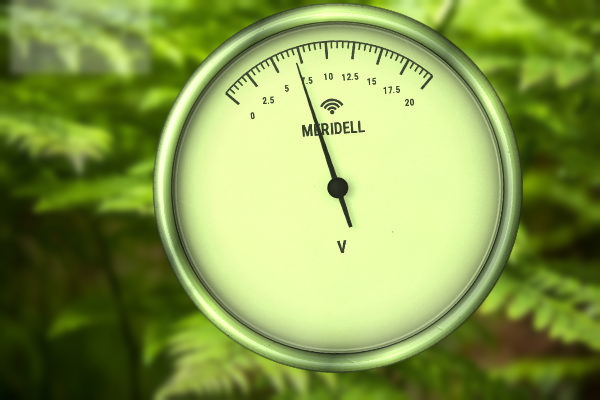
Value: 7 V
